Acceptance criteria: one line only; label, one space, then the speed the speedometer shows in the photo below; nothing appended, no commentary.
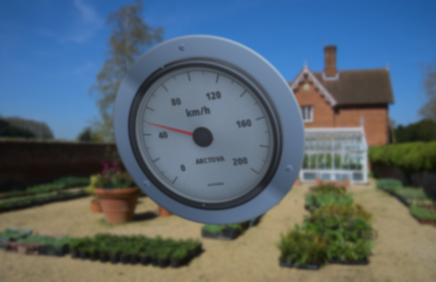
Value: 50 km/h
